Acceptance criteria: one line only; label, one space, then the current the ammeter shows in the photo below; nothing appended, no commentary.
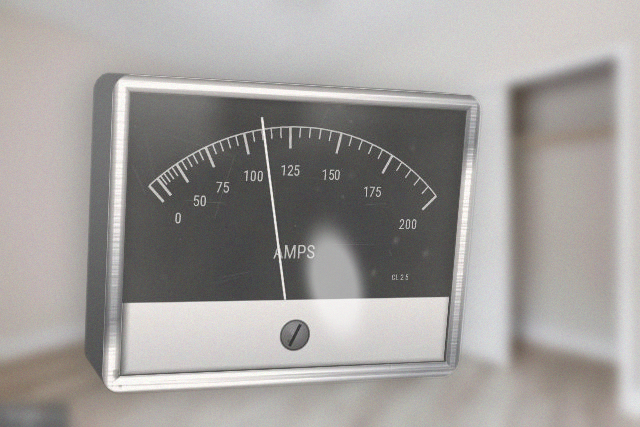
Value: 110 A
